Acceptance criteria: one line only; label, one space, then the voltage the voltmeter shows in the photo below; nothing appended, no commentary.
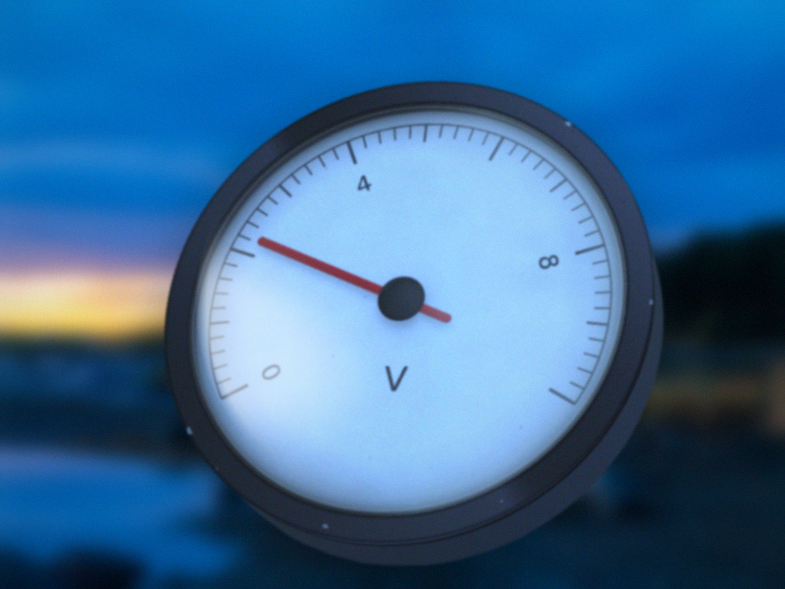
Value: 2.2 V
